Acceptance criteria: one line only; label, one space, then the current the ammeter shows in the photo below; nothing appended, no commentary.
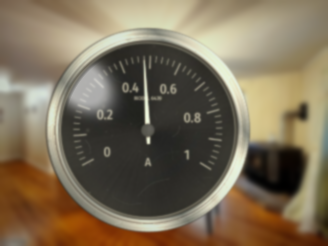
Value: 0.48 A
